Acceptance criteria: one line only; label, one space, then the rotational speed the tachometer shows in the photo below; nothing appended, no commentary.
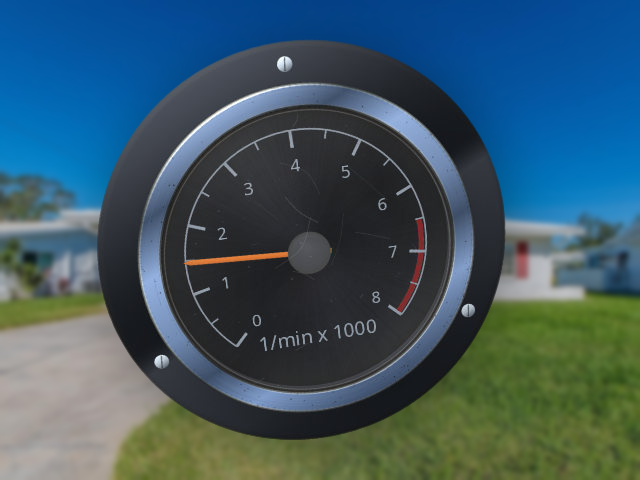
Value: 1500 rpm
